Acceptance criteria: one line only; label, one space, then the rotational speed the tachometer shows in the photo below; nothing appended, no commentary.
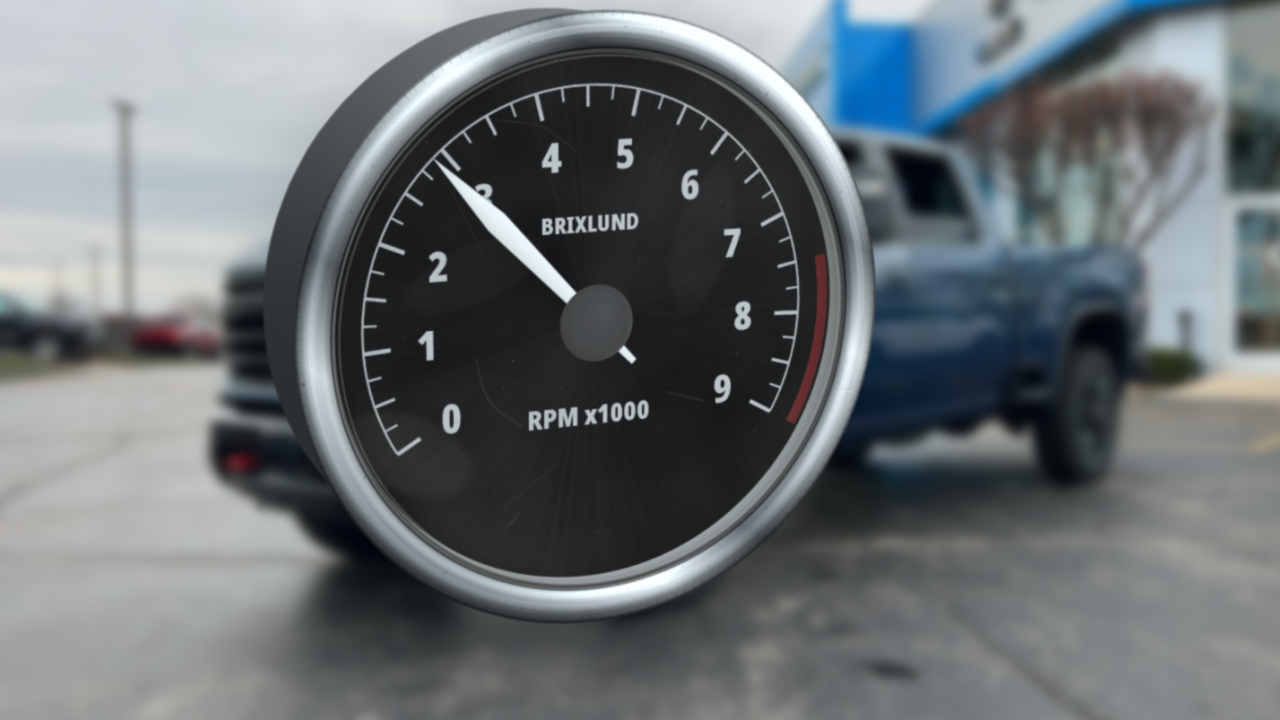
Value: 2875 rpm
